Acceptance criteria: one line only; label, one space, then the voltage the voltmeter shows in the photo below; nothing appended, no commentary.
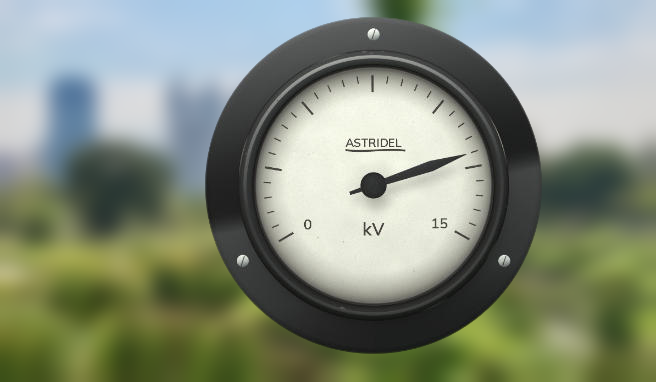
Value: 12 kV
